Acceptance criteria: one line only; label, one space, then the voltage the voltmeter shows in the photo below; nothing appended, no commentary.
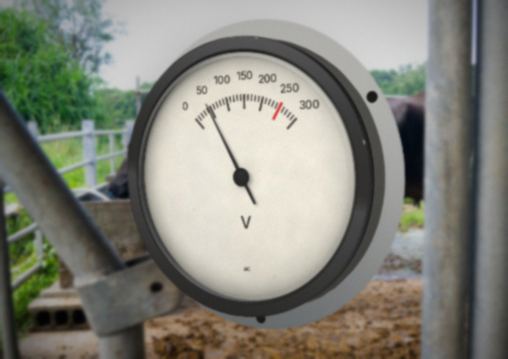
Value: 50 V
